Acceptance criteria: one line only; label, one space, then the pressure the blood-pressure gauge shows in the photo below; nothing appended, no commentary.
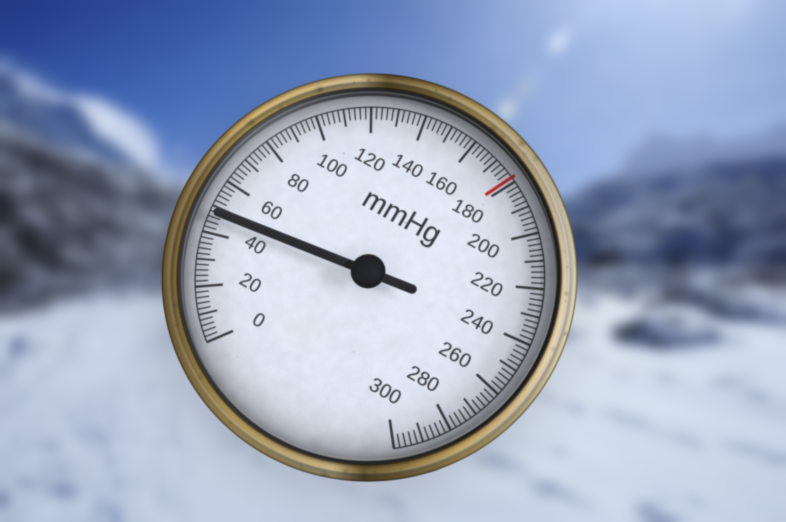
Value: 48 mmHg
